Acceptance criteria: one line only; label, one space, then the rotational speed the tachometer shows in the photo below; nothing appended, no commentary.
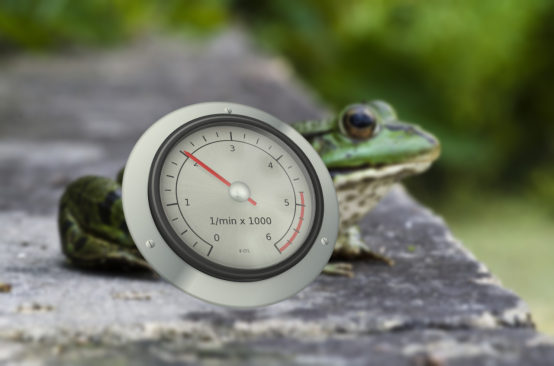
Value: 2000 rpm
